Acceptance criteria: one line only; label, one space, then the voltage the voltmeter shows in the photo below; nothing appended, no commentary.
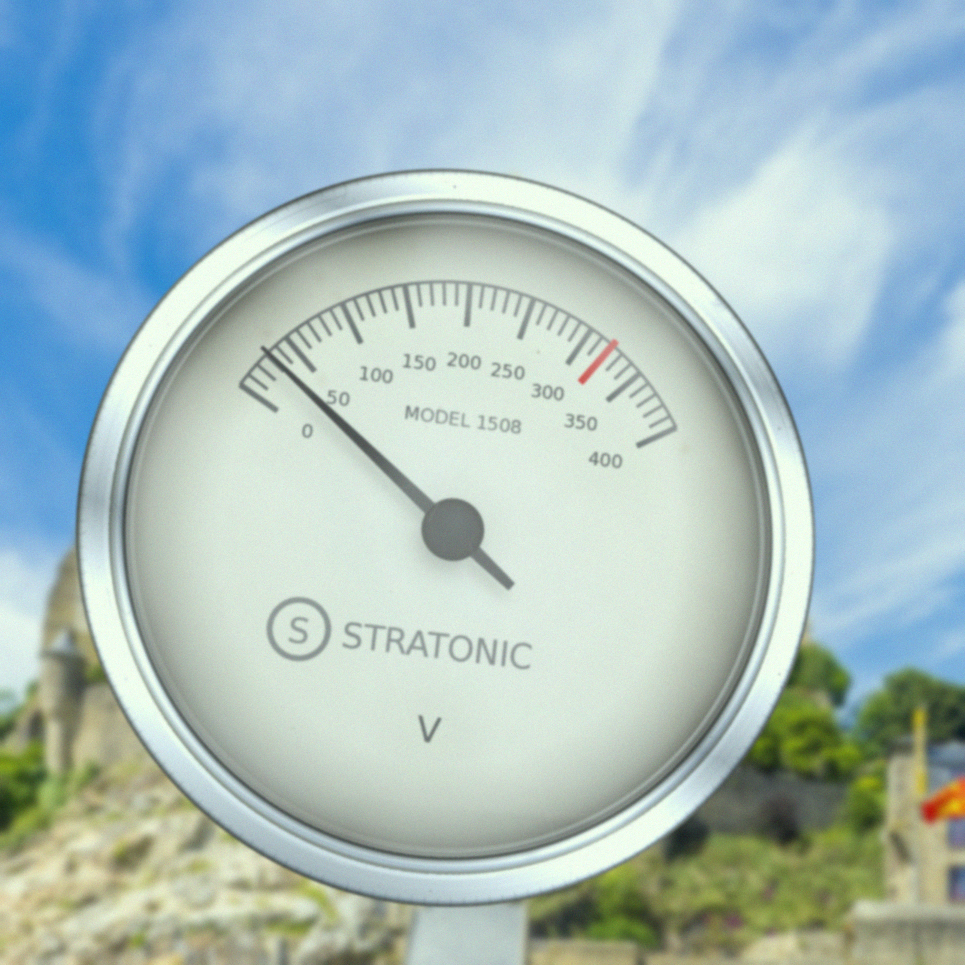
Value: 30 V
